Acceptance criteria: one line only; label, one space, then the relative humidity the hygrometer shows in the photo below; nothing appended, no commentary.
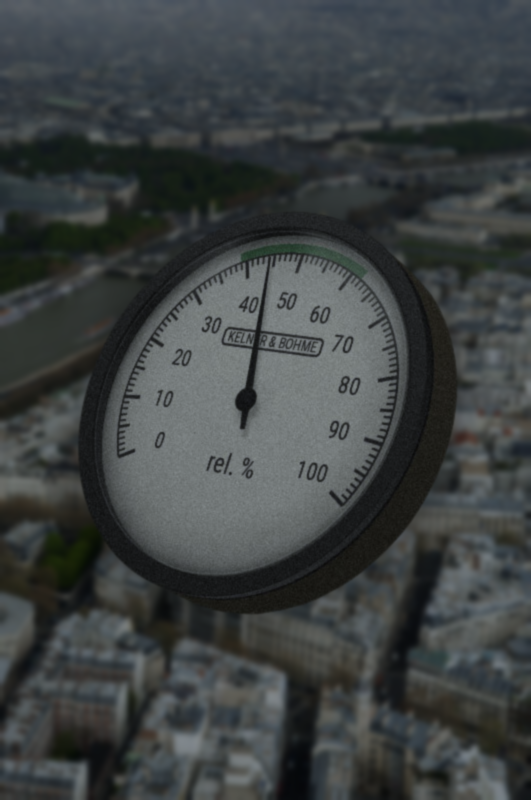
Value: 45 %
